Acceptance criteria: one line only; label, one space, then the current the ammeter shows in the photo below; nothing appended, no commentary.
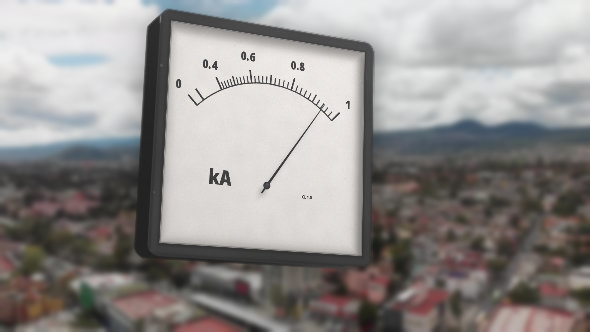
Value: 0.94 kA
